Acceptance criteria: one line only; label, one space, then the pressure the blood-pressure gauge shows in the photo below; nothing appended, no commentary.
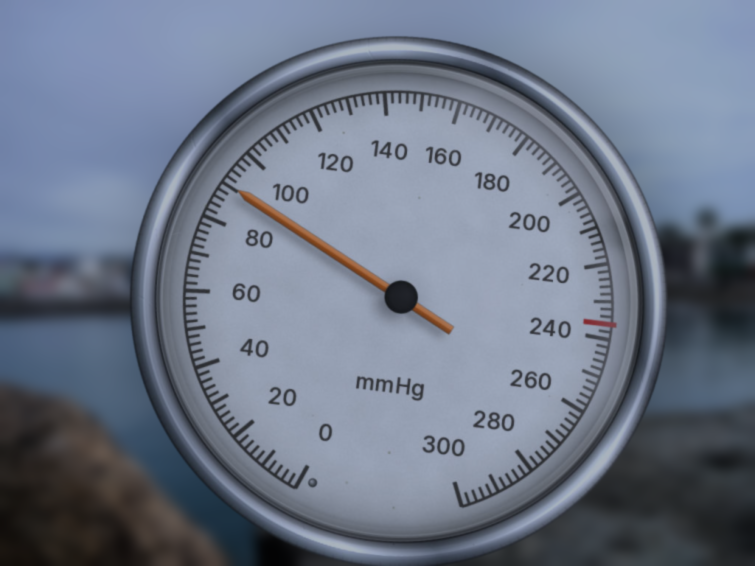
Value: 90 mmHg
